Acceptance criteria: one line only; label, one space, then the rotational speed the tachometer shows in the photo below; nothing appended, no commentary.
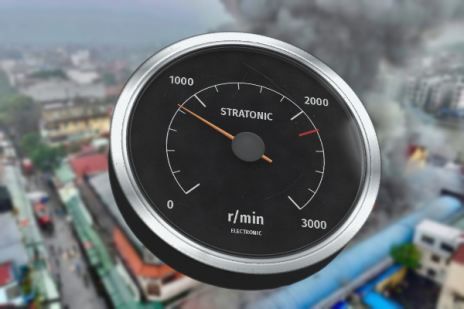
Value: 800 rpm
